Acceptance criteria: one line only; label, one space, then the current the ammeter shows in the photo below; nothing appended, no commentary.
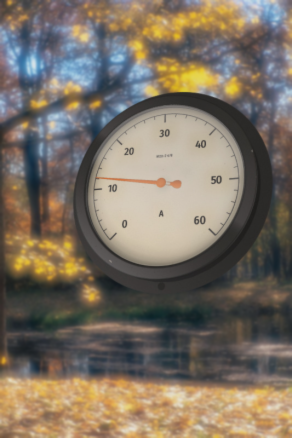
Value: 12 A
